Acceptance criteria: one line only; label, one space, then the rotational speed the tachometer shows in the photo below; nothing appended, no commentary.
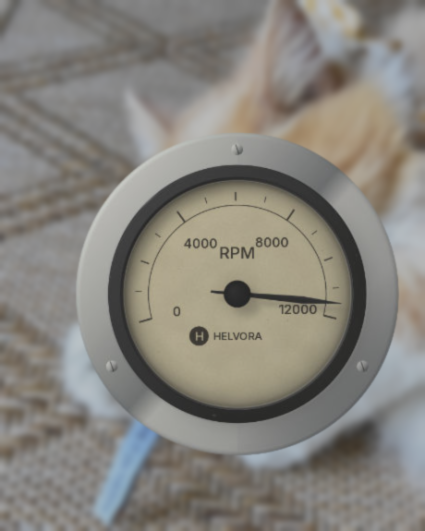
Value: 11500 rpm
